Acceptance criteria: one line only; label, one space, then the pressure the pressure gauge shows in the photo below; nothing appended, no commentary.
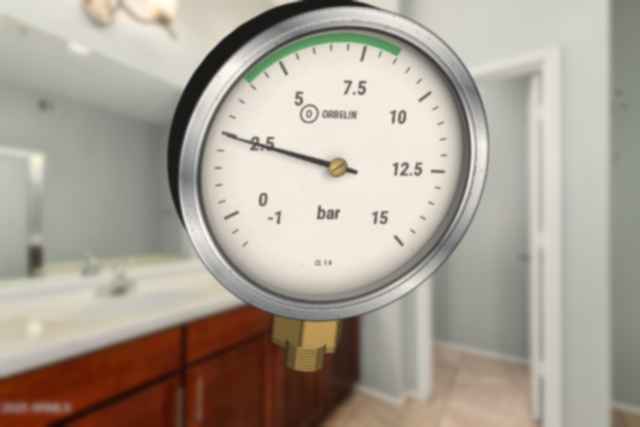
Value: 2.5 bar
